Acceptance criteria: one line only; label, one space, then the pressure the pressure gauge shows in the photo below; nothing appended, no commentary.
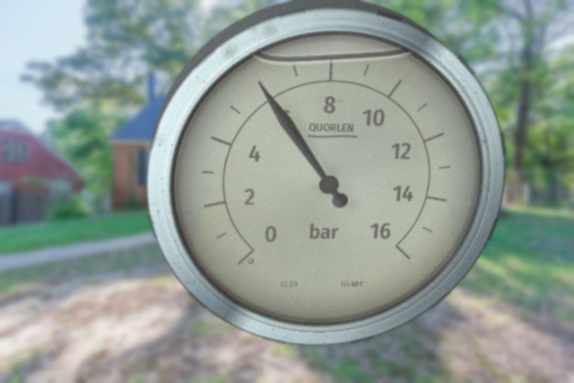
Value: 6 bar
